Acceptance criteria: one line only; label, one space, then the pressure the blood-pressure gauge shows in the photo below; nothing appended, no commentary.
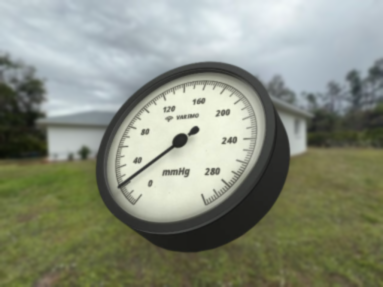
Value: 20 mmHg
